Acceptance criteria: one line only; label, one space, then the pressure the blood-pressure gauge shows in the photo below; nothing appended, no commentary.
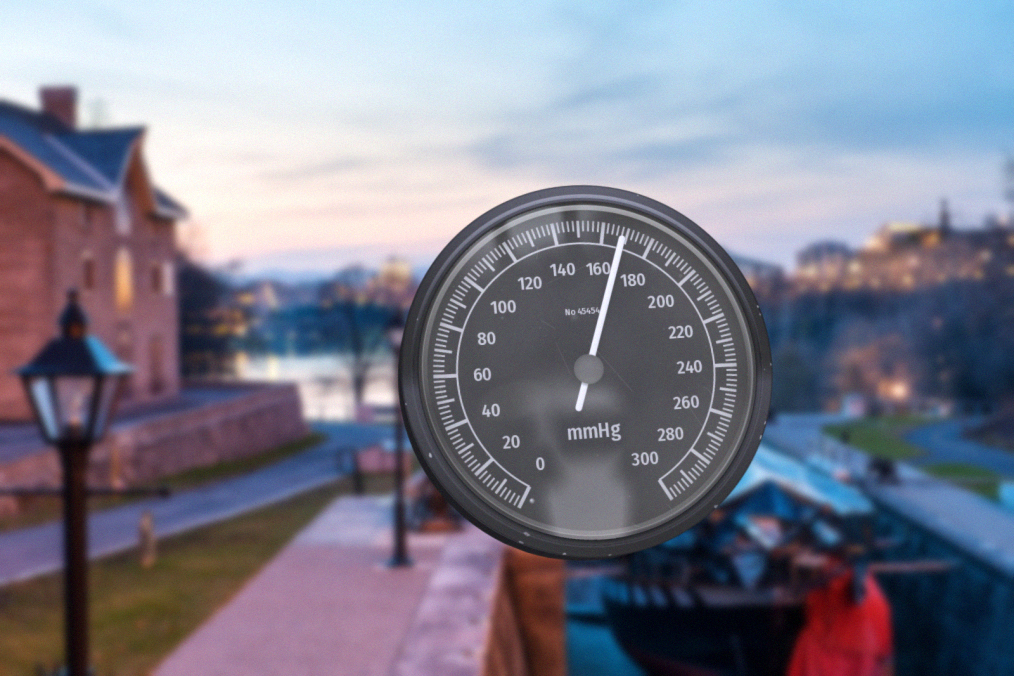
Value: 168 mmHg
